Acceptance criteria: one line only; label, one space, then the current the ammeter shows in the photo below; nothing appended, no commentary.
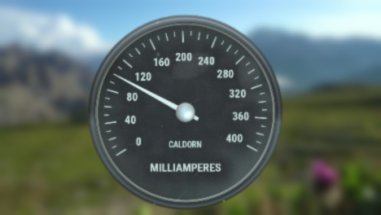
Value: 100 mA
